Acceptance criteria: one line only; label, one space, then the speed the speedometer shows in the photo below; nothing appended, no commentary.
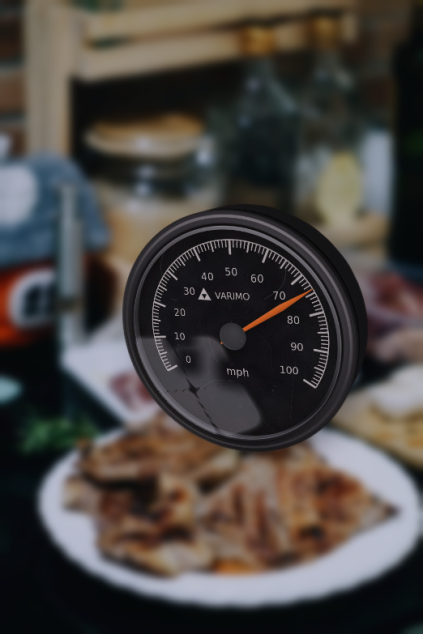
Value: 74 mph
